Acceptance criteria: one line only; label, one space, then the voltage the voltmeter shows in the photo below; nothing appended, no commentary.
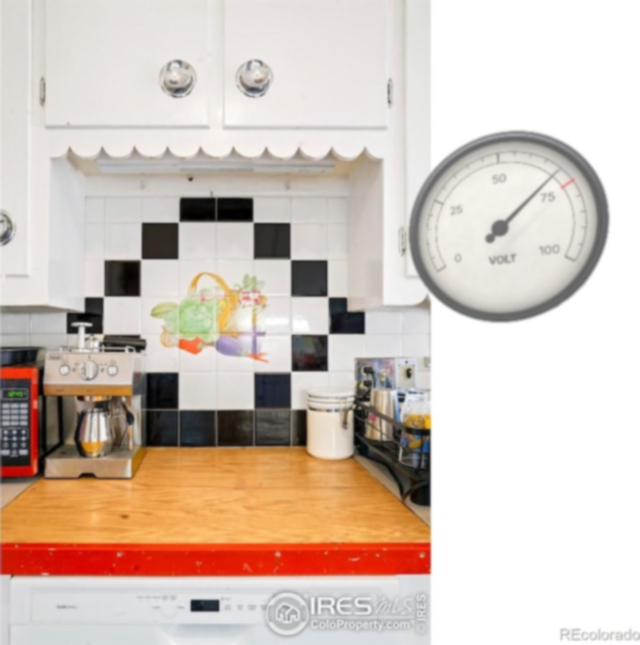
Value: 70 V
